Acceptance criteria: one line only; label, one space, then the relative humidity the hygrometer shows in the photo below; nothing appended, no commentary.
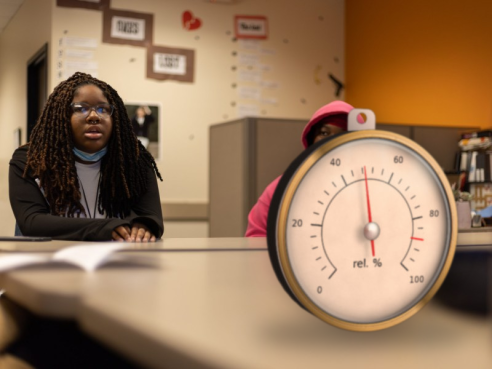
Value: 48 %
